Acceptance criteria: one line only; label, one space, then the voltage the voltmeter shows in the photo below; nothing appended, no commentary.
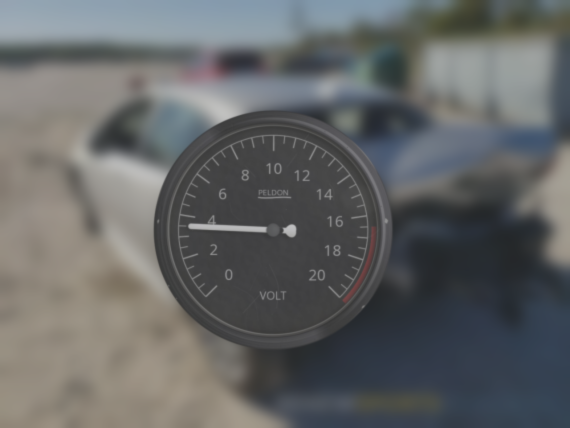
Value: 3.5 V
